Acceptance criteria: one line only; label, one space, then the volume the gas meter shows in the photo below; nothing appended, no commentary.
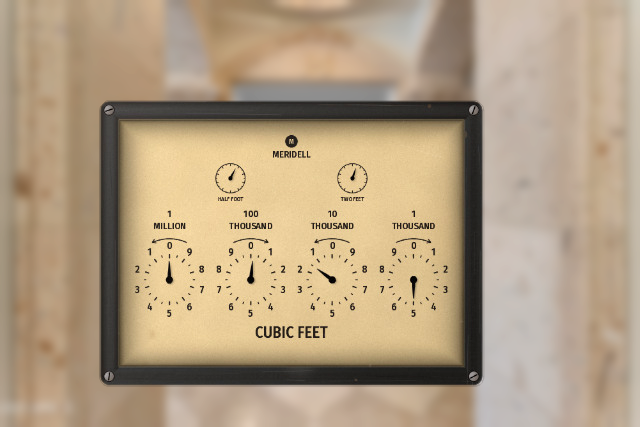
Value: 1500 ft³
